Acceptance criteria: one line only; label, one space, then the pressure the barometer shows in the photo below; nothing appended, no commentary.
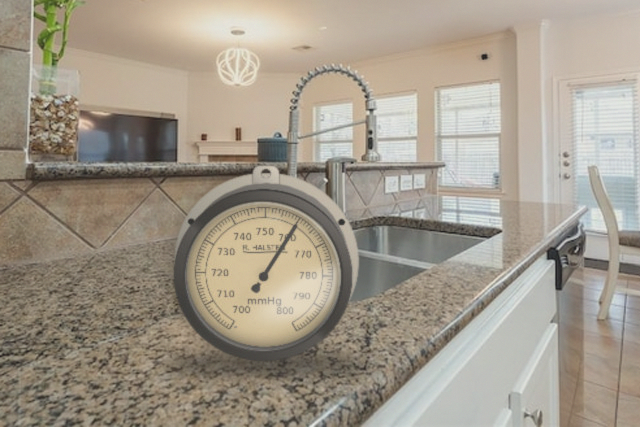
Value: 760 mmHg
